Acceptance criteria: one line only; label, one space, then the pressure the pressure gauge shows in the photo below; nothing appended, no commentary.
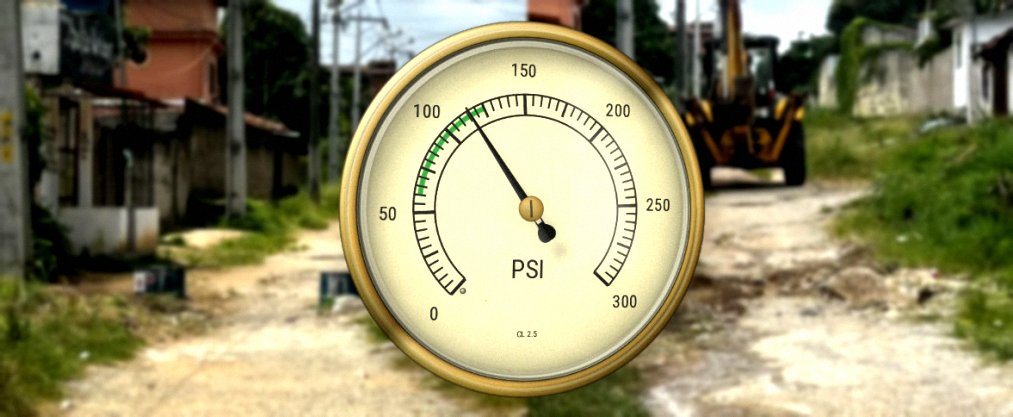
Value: 115 psi
